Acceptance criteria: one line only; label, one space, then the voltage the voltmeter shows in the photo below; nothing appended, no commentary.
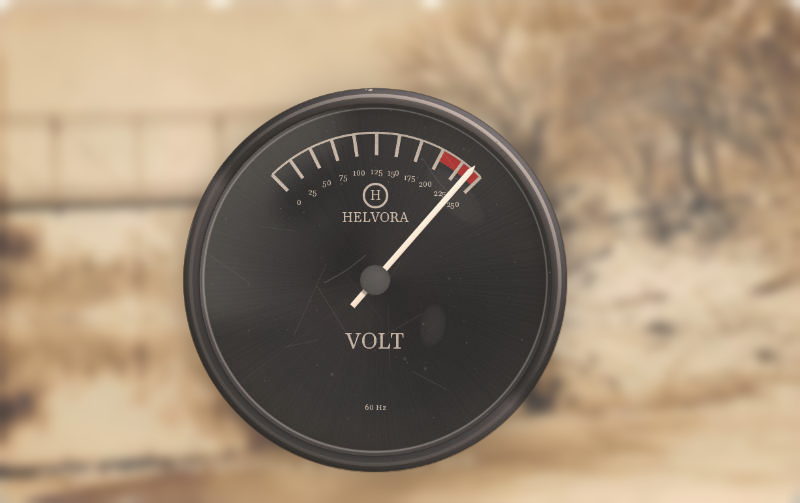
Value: 237.5 V
